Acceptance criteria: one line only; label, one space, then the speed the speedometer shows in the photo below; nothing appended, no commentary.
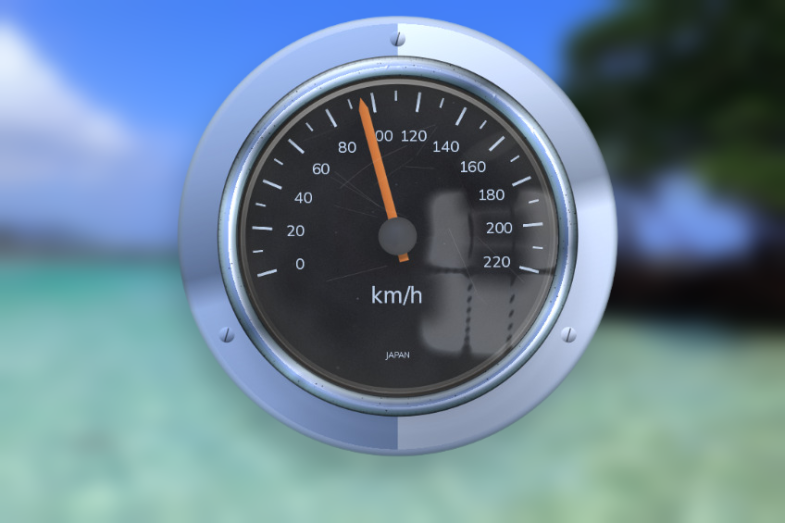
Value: 95 km/h
